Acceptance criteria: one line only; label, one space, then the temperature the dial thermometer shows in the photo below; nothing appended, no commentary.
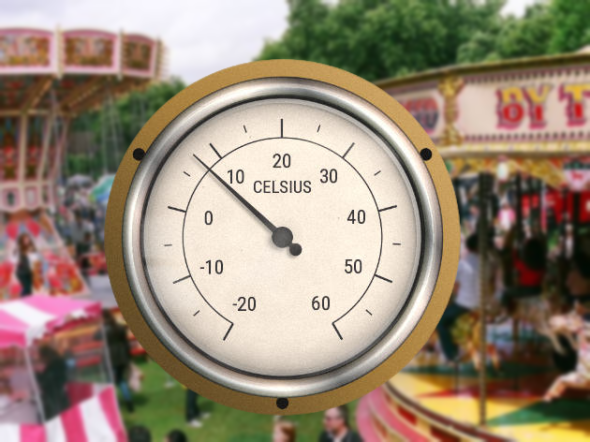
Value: 7.5 °C
